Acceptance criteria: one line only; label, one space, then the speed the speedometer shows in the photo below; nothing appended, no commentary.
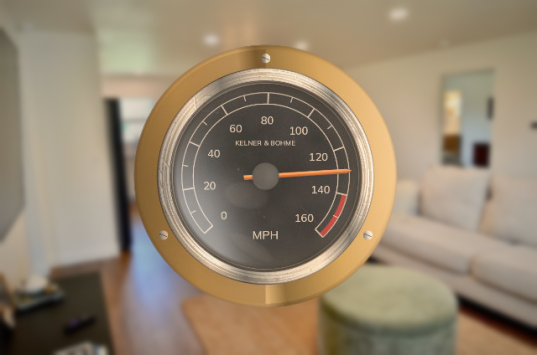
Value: 130 mph
